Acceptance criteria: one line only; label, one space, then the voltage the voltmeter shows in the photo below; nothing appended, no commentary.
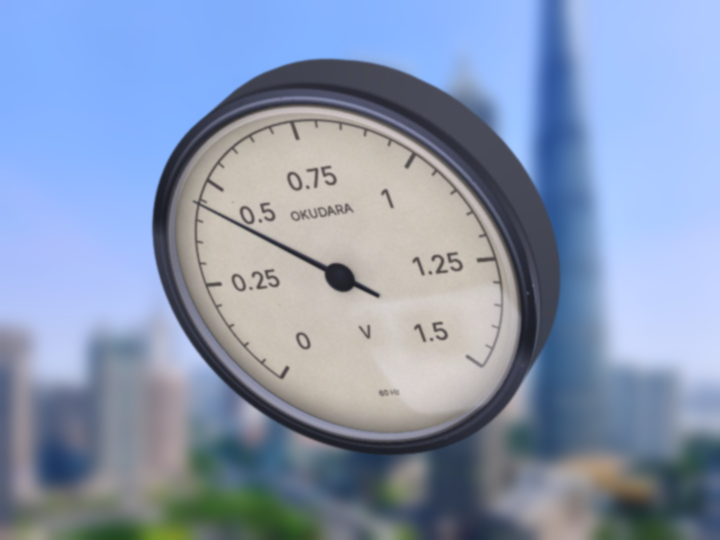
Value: 0.45 V
